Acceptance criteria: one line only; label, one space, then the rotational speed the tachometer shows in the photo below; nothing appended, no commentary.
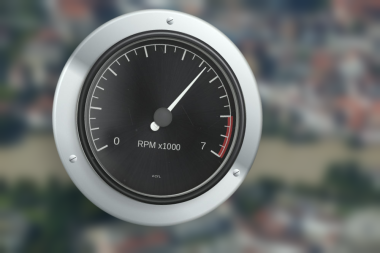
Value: 4625 rpm
